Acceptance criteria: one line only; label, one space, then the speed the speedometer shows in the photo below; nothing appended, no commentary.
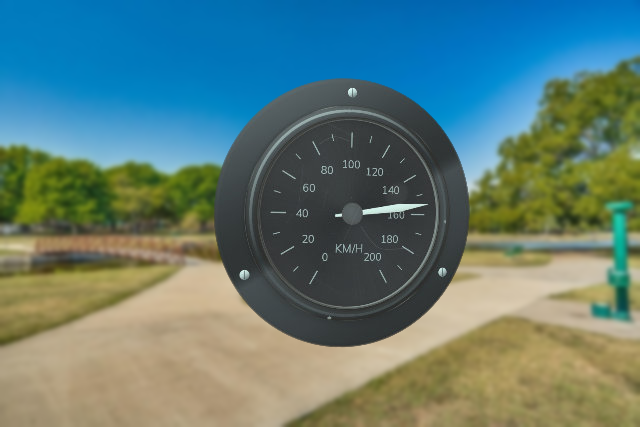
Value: 155 km/h
